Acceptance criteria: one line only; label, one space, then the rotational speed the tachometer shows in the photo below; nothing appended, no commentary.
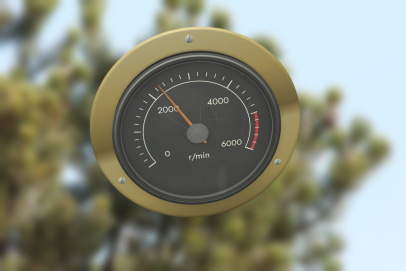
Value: 2300 rpm
